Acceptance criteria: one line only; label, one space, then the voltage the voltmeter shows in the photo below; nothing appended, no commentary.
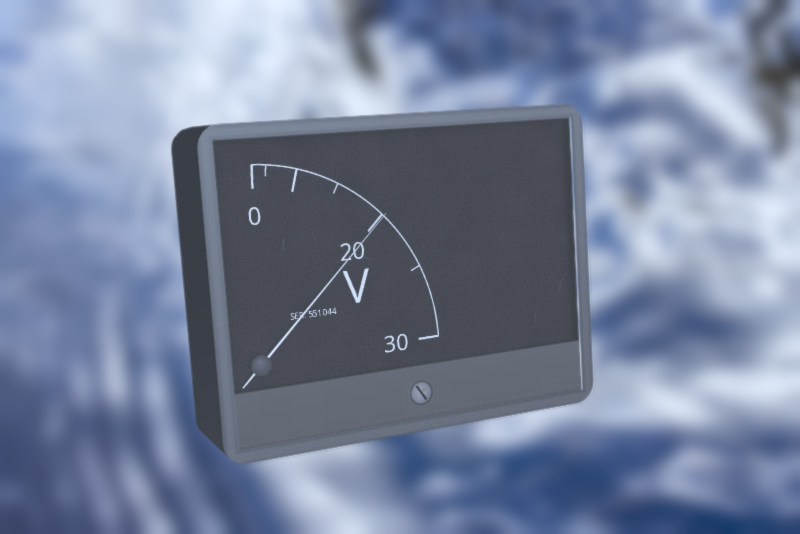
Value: 20 V
